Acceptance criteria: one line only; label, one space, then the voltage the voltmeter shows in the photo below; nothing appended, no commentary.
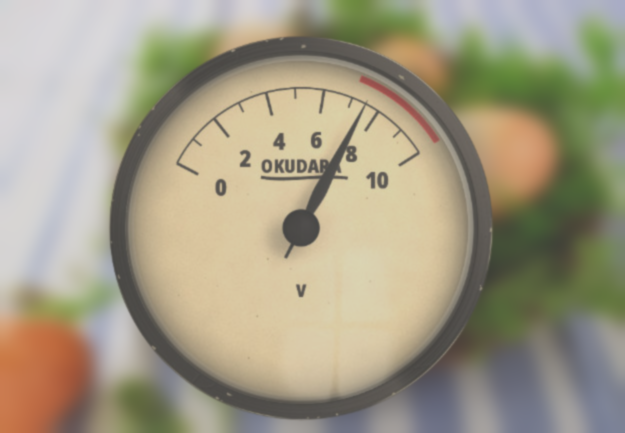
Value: 7.5 V
